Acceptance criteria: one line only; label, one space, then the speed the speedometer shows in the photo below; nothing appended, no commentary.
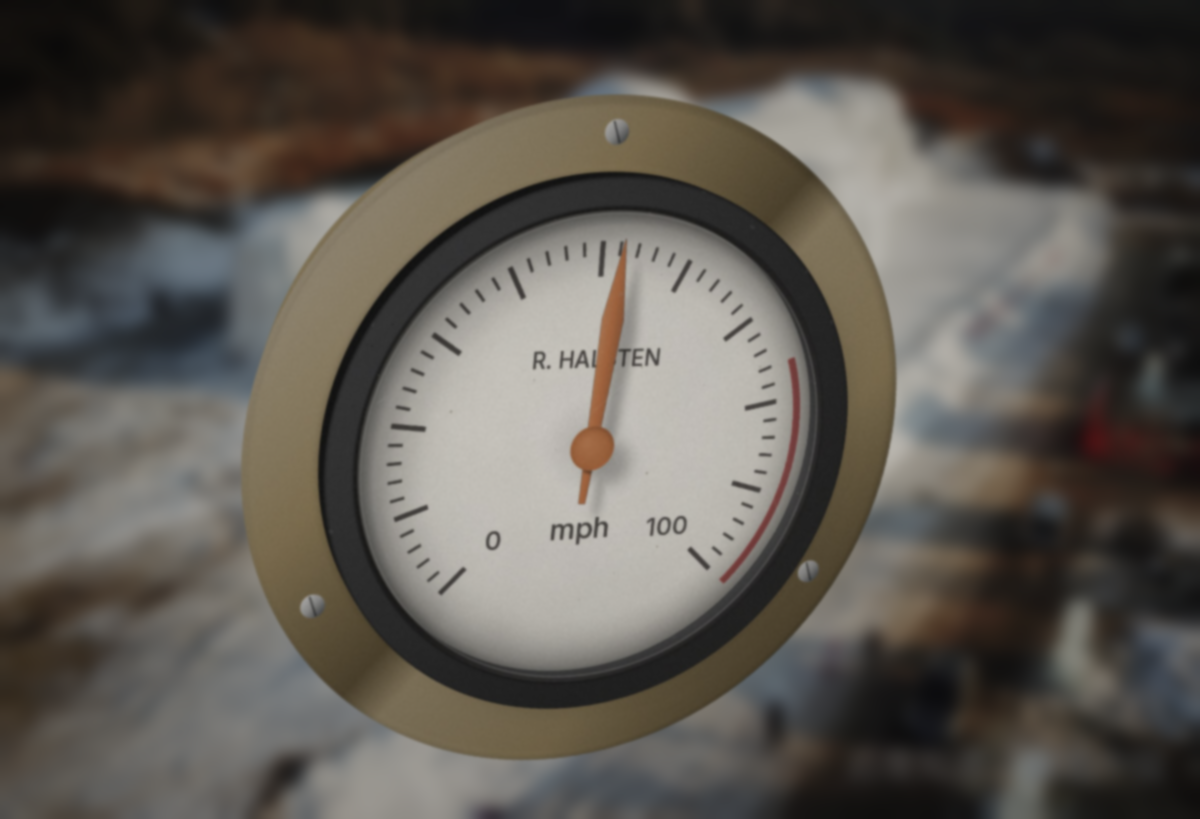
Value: 52 mph
